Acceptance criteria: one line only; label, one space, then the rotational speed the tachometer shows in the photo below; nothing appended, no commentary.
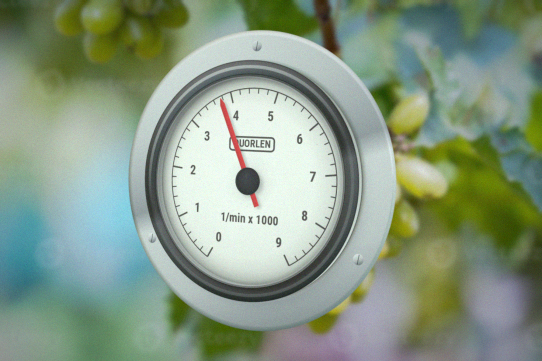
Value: 3800 rpm
